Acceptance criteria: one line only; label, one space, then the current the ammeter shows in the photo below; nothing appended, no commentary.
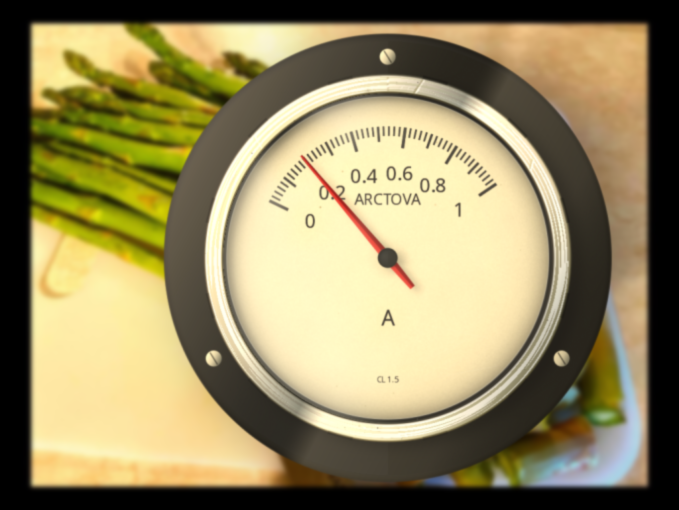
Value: 0.2 A
